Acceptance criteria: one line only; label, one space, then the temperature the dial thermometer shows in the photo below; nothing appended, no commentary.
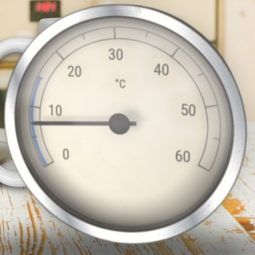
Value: 7.5 °C
